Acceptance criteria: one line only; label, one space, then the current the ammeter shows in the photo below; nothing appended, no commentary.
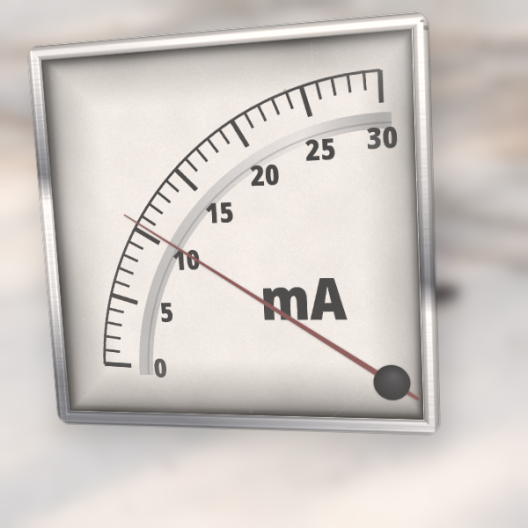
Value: 10.5 mA
